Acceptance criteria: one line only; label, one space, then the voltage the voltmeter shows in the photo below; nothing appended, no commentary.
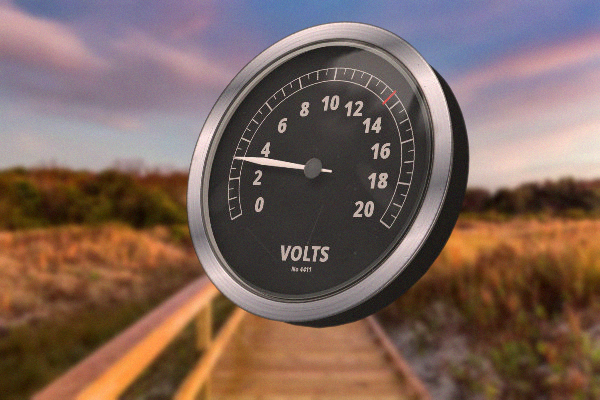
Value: 3 V
